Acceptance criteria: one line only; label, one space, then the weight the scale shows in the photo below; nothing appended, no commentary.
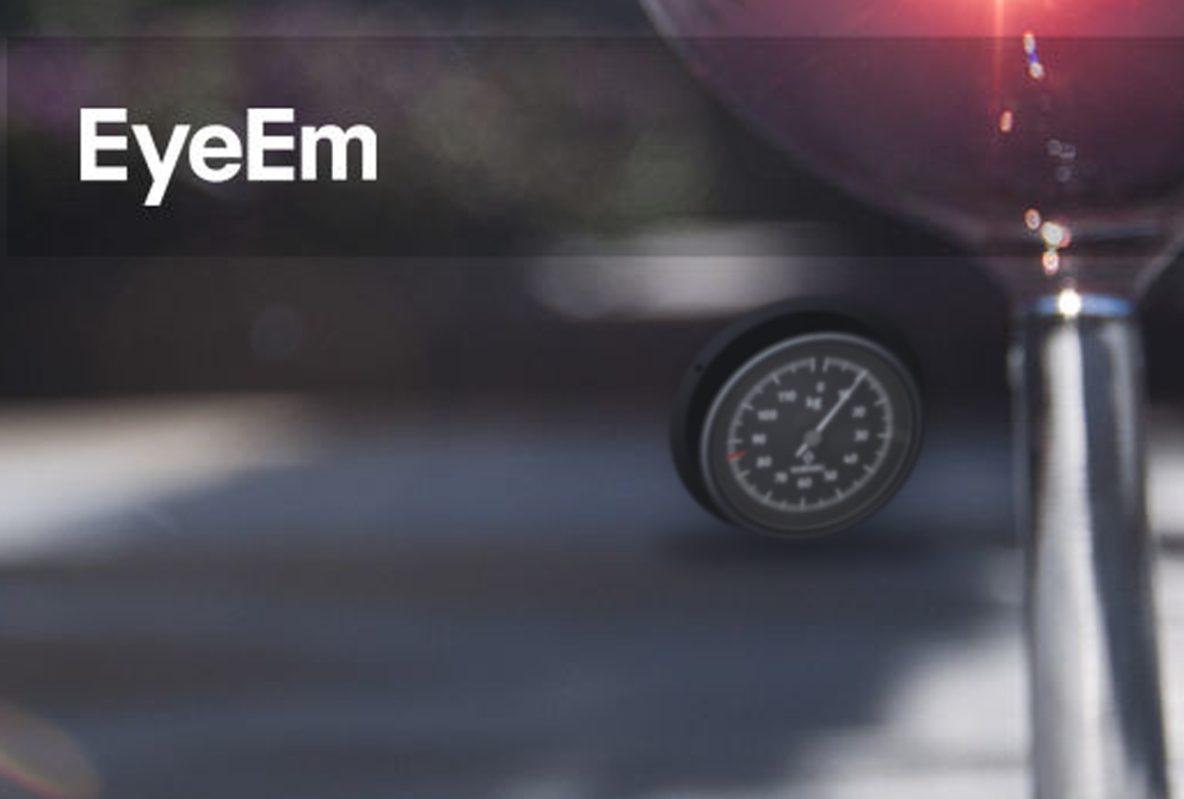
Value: 10 kg
